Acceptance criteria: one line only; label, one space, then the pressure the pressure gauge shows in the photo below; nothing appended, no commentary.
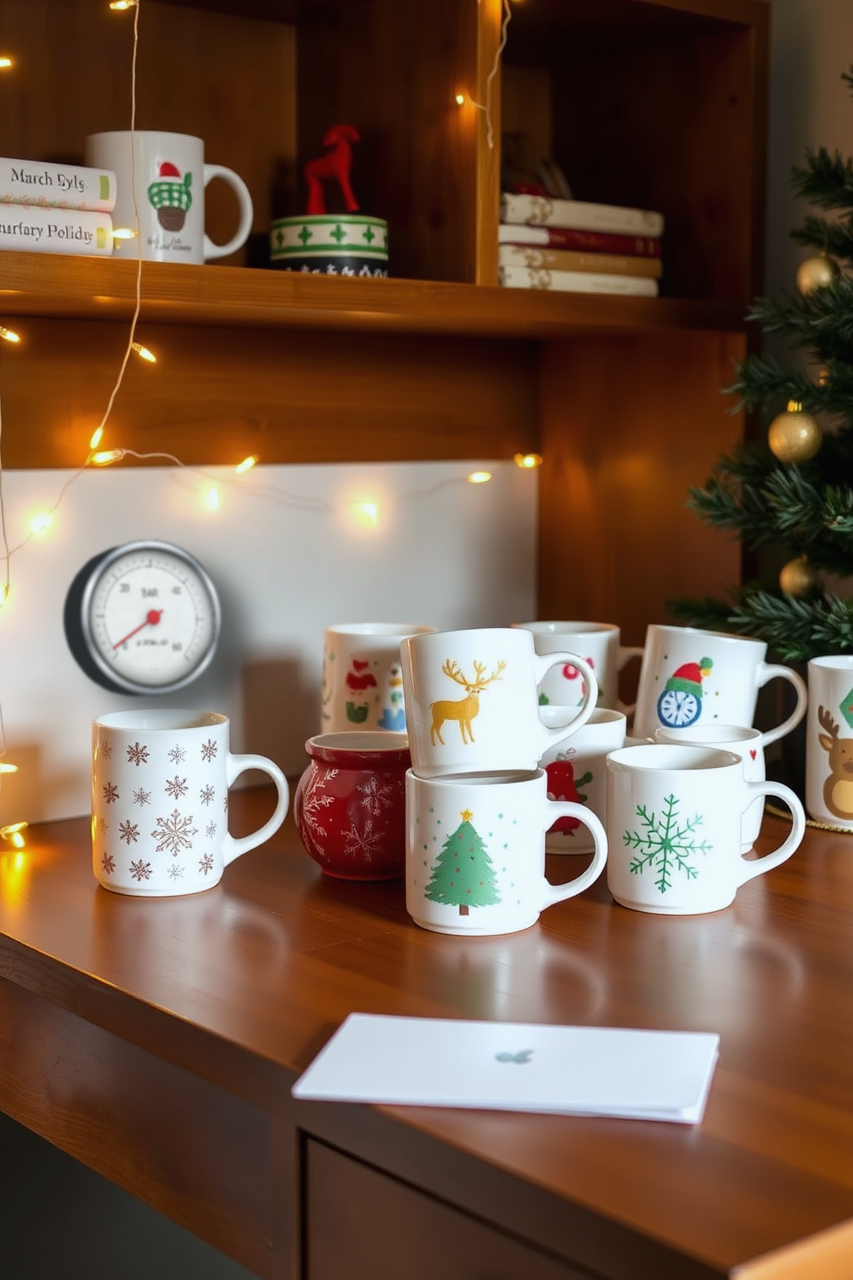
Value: 2 bar
